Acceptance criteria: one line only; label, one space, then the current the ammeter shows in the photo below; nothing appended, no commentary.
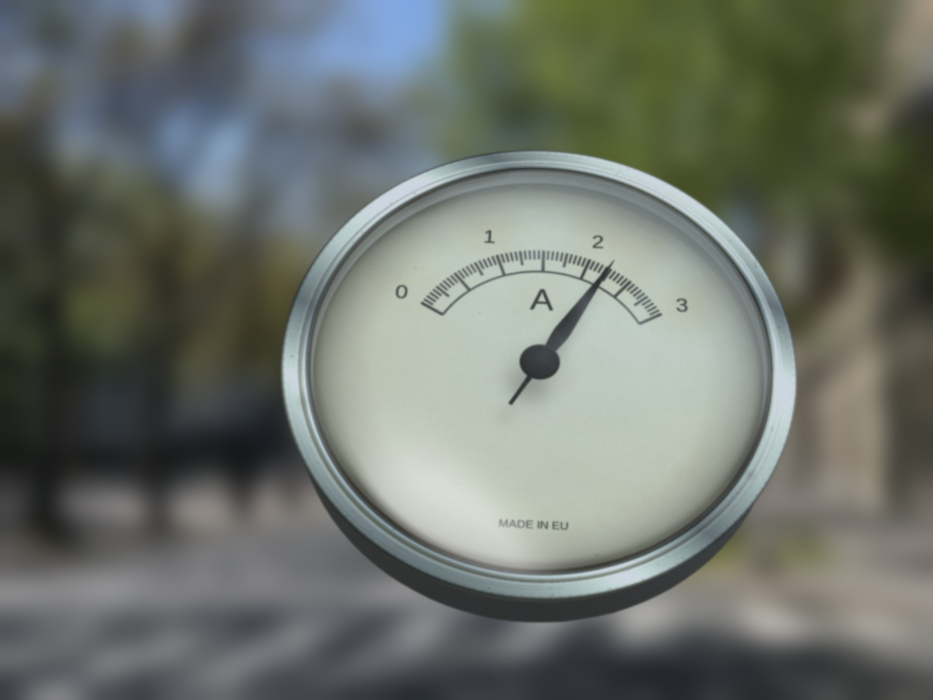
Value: 2.25 A
